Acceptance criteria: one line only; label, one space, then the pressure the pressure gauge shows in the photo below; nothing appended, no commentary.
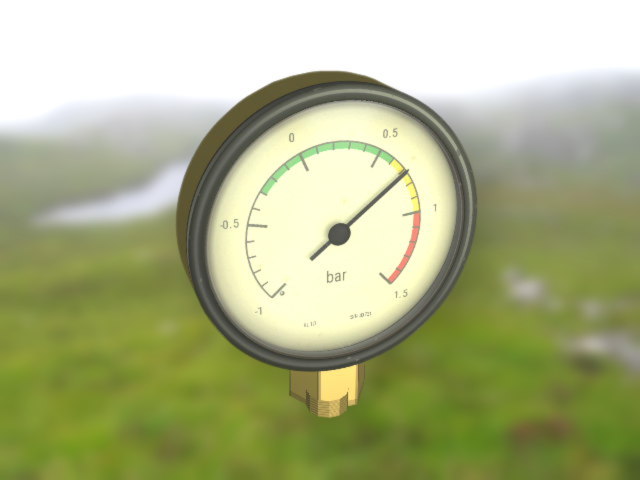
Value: 0.7 bar
